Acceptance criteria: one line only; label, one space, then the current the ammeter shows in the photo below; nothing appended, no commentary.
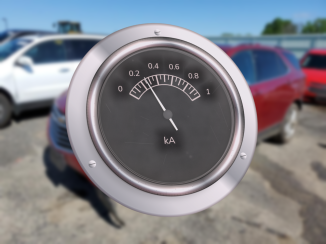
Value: 0.25 kA
